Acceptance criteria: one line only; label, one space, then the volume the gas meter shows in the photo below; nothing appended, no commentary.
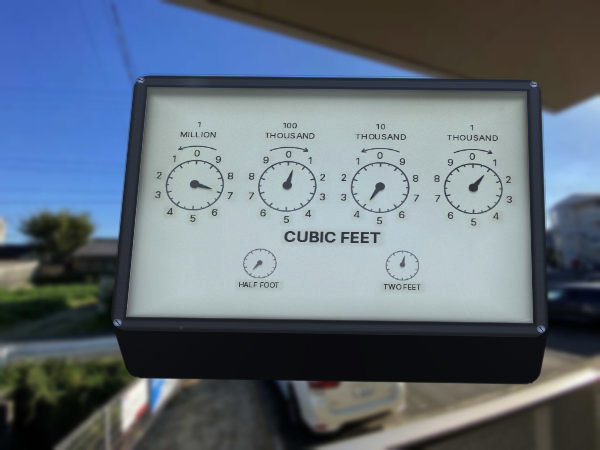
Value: 704100 ft³
